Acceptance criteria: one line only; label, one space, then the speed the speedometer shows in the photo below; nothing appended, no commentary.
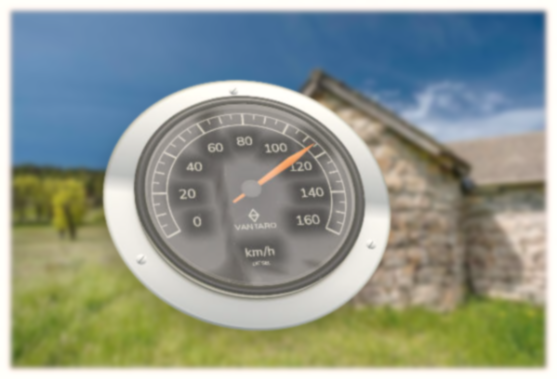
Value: 115 km/h
